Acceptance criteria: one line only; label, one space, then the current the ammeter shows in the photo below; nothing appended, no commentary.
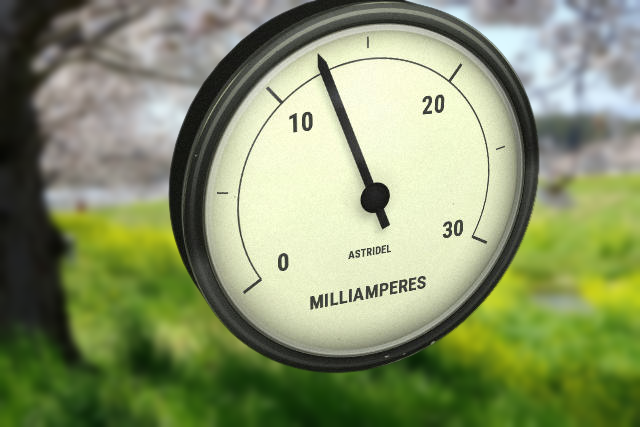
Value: 12.5 mA
